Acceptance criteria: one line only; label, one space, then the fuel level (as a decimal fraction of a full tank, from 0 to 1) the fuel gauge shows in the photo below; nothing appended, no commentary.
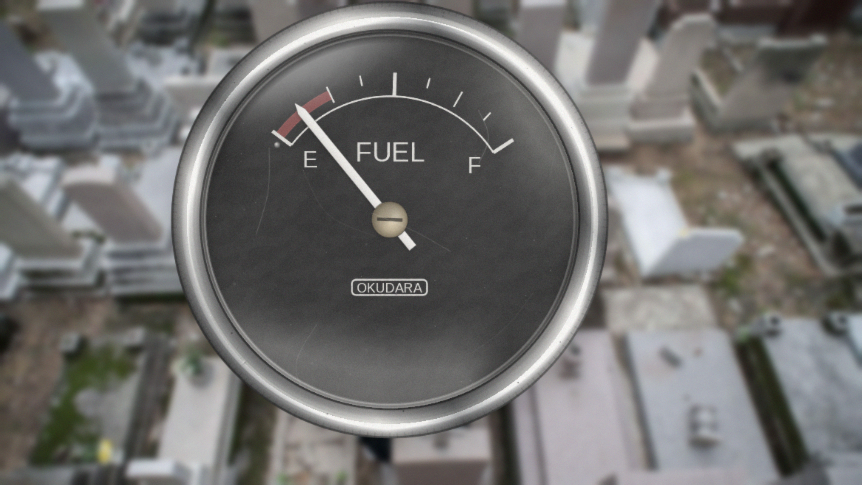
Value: 0.125
